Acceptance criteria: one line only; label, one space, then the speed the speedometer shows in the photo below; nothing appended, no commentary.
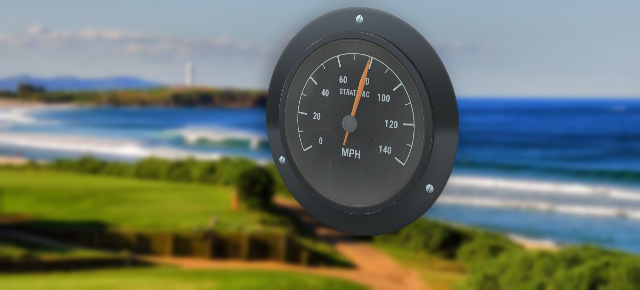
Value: 80 mph
